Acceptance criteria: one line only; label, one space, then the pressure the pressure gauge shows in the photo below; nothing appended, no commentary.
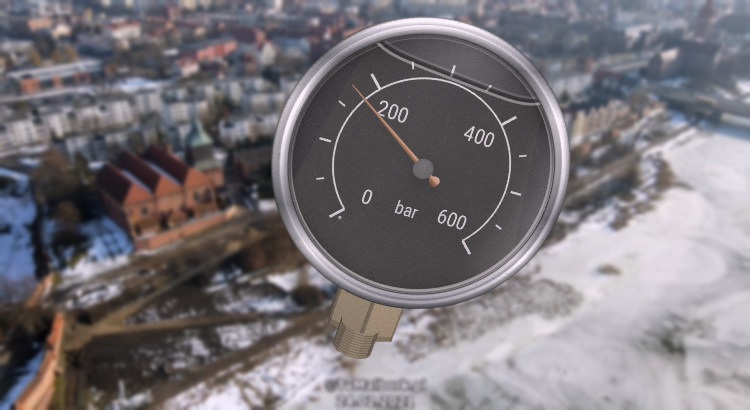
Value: 175 bar
